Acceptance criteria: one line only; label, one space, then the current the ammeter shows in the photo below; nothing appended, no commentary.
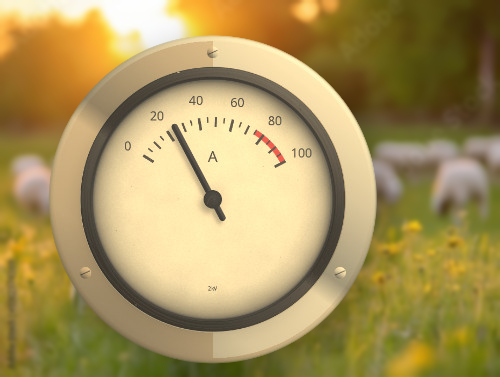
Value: 25 A
